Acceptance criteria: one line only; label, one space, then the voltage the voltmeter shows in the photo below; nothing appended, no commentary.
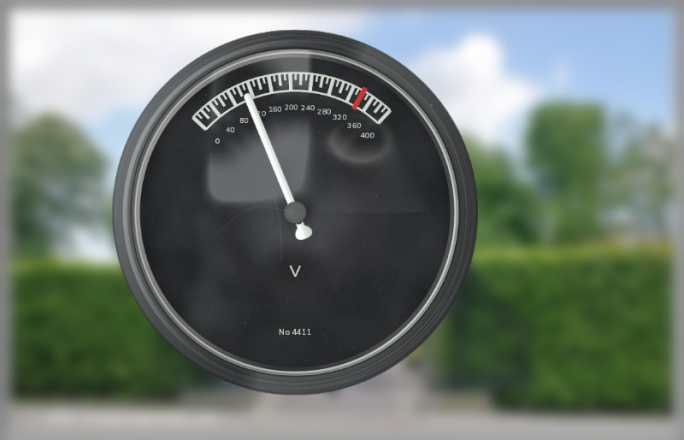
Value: 110 V
